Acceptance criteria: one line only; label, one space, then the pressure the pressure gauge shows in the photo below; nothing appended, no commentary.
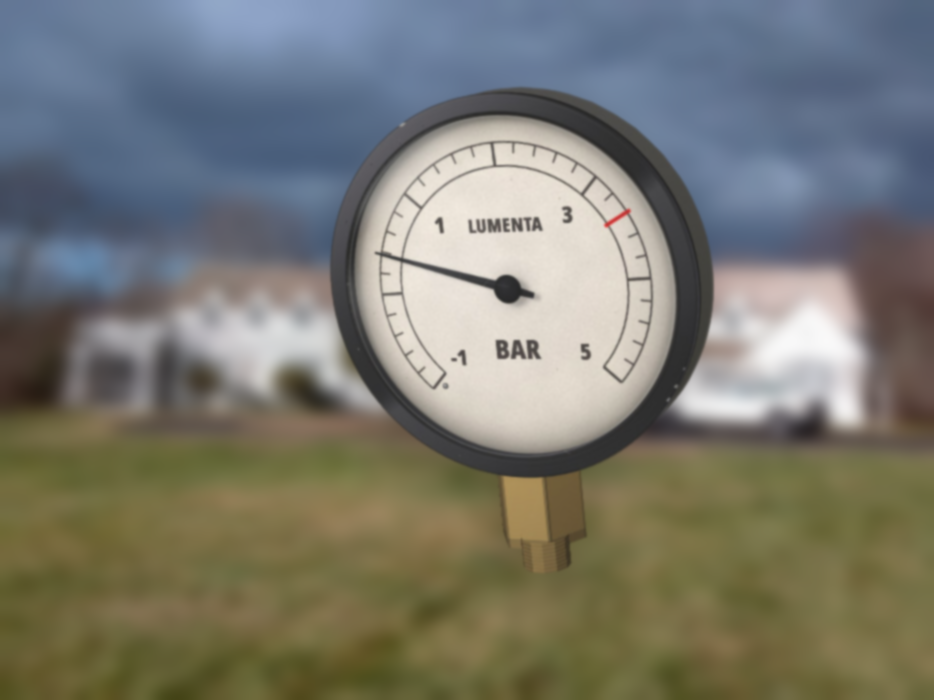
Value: 0.4 bar
